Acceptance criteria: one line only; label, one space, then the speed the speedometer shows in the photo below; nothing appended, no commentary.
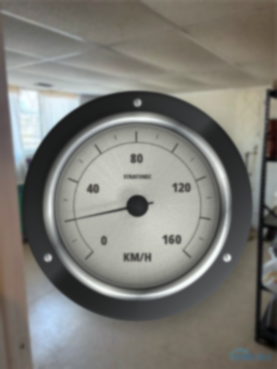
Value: 20 km/h
